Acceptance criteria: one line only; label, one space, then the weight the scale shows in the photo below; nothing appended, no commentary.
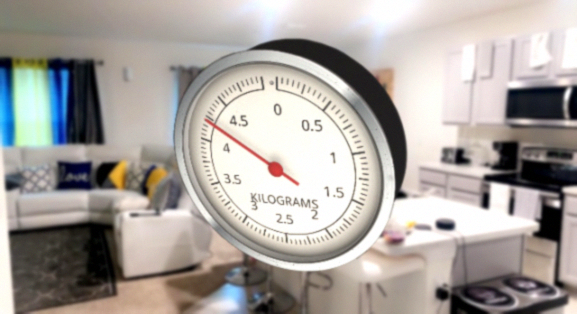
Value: 4.25 kg
